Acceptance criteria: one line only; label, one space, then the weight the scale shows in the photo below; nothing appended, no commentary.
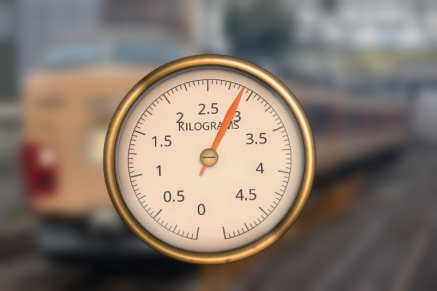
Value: 2.9 kg
